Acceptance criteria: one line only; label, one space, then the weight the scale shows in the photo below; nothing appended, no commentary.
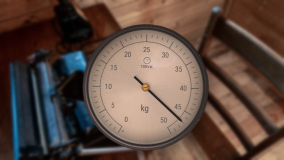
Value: 47 kg
